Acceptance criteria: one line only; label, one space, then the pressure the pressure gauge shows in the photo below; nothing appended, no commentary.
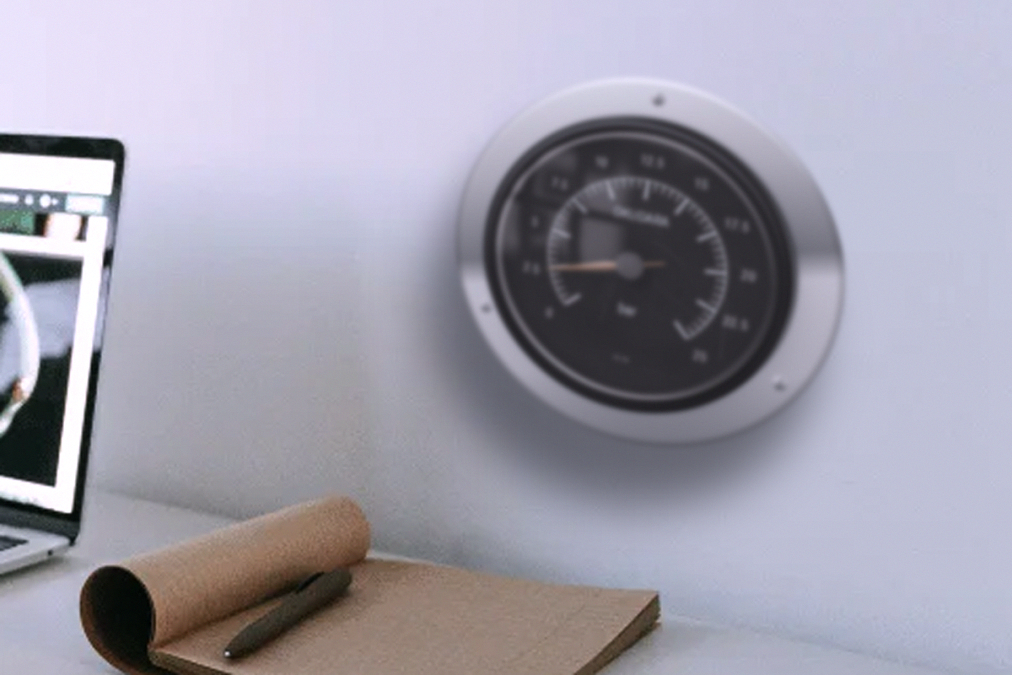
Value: 2.5 bar
